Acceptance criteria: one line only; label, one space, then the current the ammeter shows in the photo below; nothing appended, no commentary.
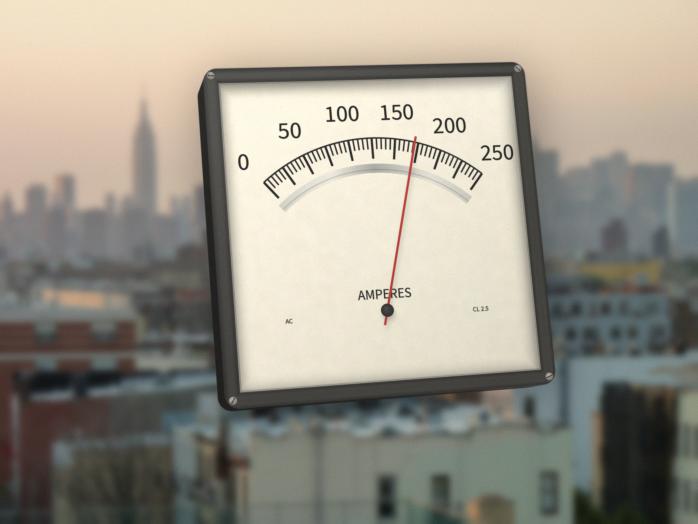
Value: 170 A
